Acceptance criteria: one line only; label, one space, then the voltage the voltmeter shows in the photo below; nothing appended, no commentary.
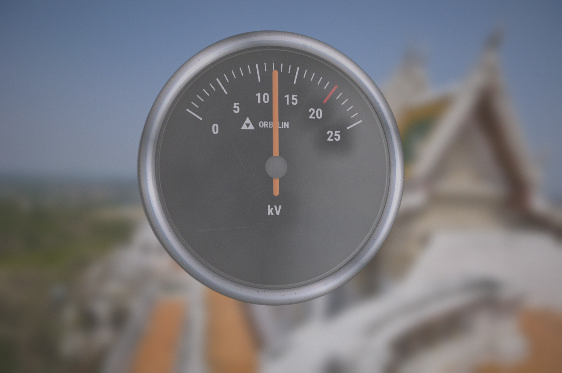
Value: 12 kV
